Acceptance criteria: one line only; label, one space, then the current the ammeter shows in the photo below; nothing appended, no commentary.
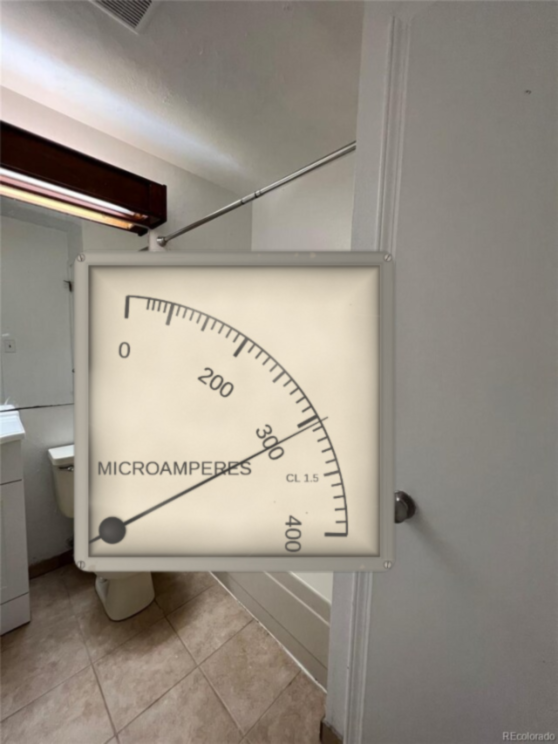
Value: 305 µA
